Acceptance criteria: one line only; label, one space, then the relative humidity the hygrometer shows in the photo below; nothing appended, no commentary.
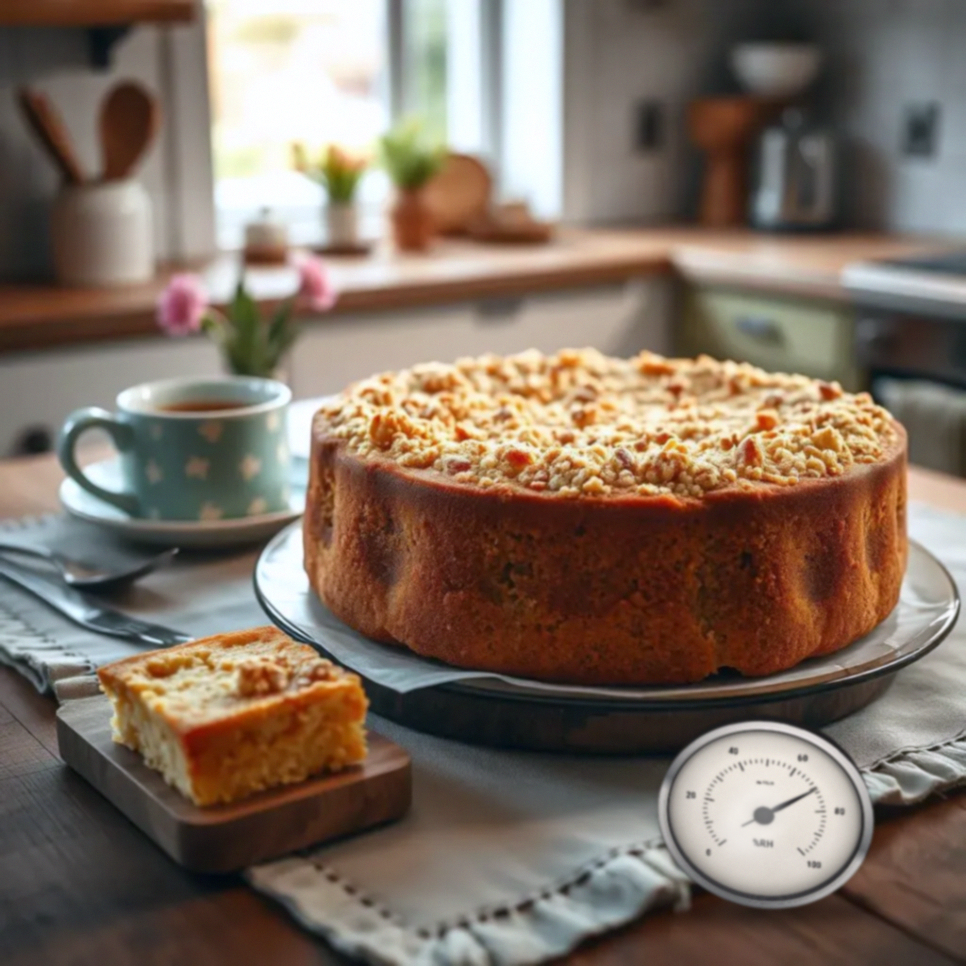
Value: 70 %
